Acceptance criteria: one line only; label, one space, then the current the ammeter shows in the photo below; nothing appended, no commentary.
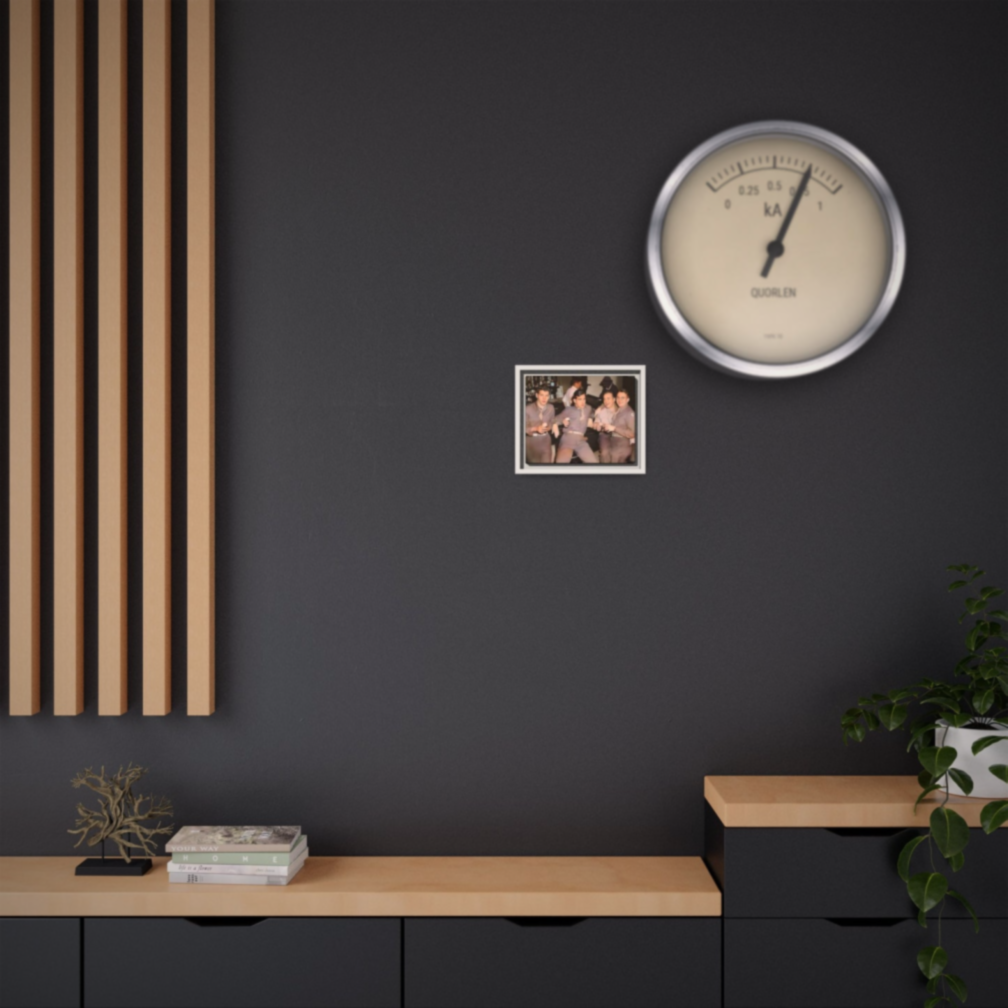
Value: 0.75 kA
